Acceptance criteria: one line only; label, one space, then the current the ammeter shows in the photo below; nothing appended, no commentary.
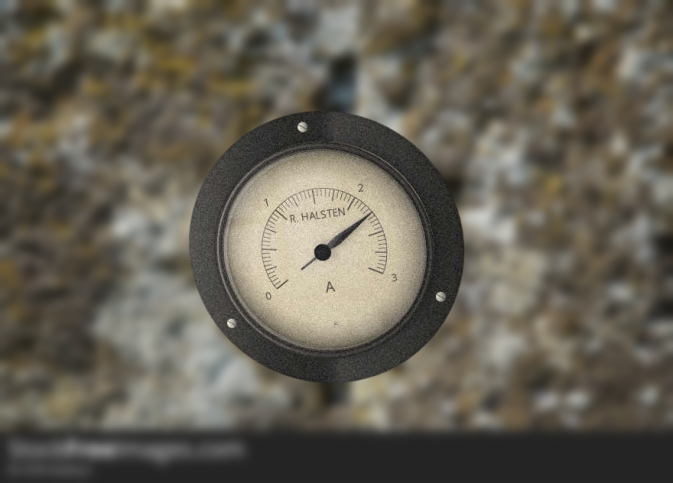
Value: 2.25 A
